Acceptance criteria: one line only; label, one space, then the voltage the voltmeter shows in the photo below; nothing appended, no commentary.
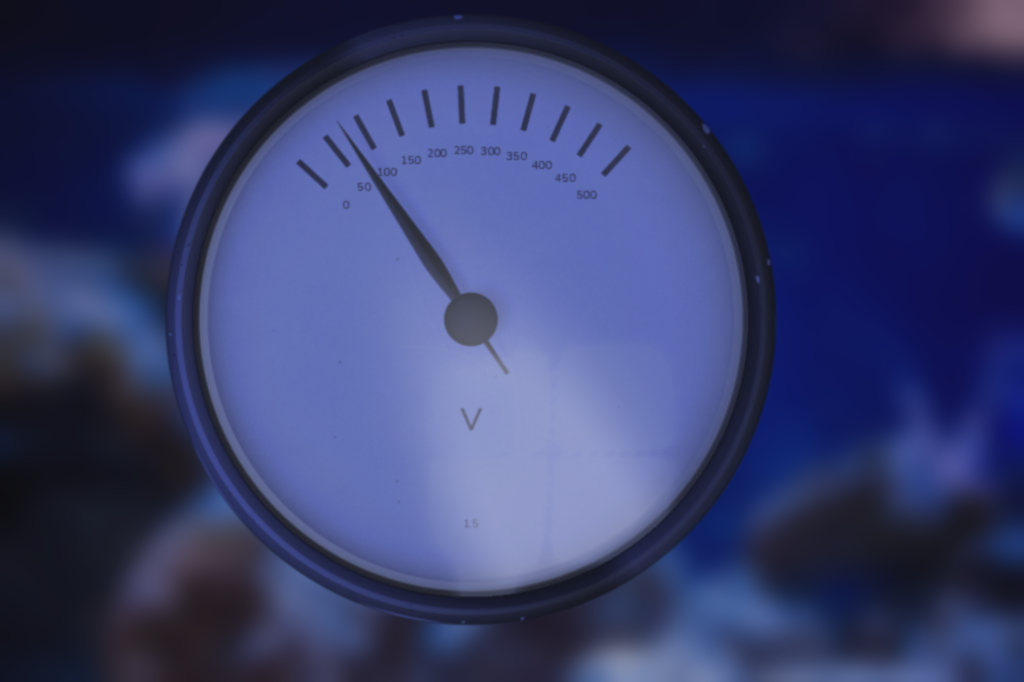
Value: 75 V
